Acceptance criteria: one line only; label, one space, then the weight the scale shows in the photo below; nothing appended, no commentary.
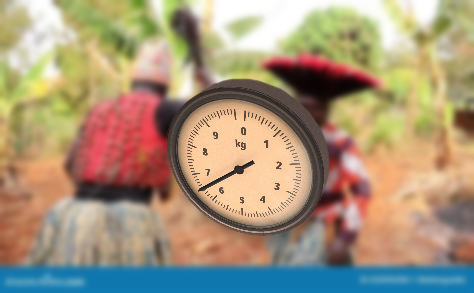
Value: 6.5 kg
